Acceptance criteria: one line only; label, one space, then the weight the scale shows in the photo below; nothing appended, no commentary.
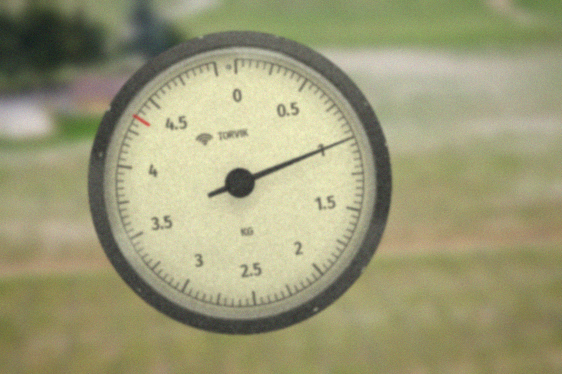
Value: 1 kg
